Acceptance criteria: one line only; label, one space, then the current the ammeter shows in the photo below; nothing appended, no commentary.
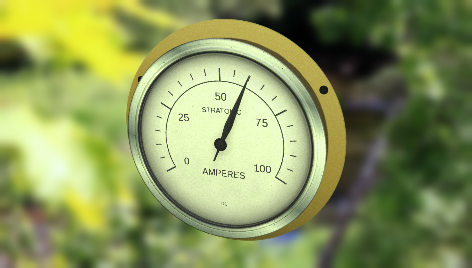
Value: 60 A
